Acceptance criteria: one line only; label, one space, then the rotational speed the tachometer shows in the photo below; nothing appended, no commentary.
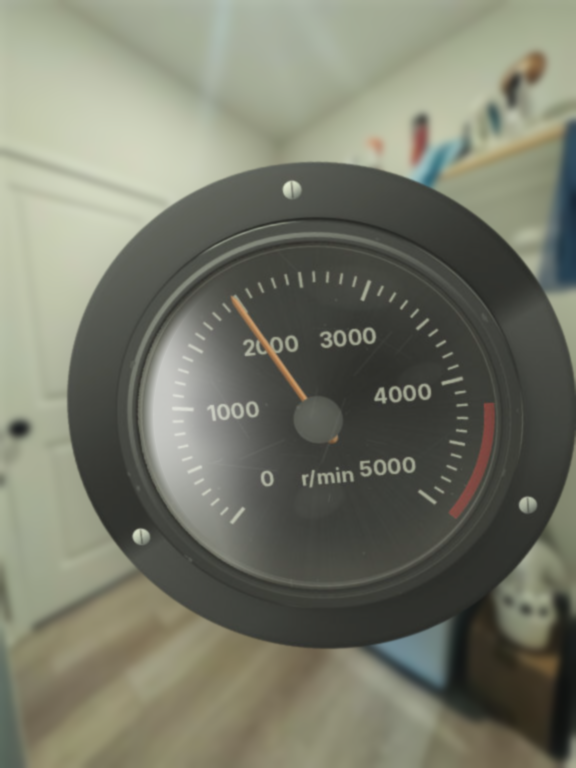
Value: 2000 rpm
